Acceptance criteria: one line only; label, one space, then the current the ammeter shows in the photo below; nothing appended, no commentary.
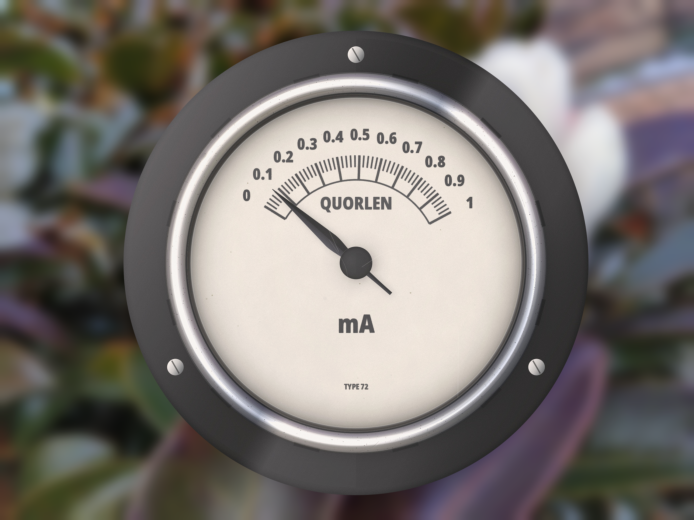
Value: 0.08 mA
